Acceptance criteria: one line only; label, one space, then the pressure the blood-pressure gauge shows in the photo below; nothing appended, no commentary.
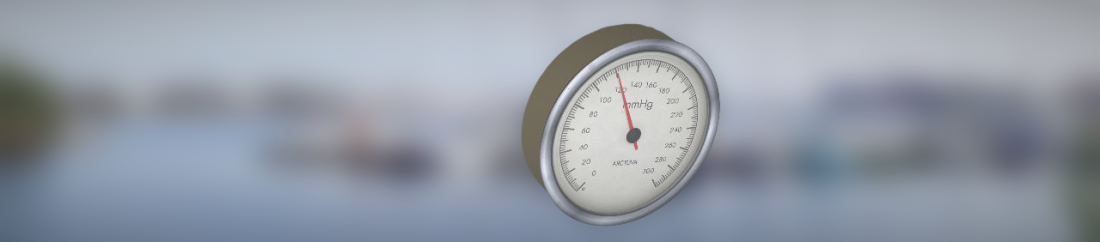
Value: 120 mmHg
